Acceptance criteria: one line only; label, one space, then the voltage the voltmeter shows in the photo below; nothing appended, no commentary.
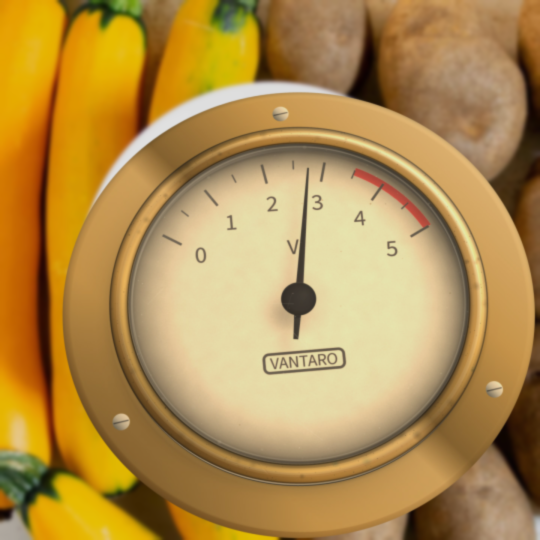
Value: 2.75 V
